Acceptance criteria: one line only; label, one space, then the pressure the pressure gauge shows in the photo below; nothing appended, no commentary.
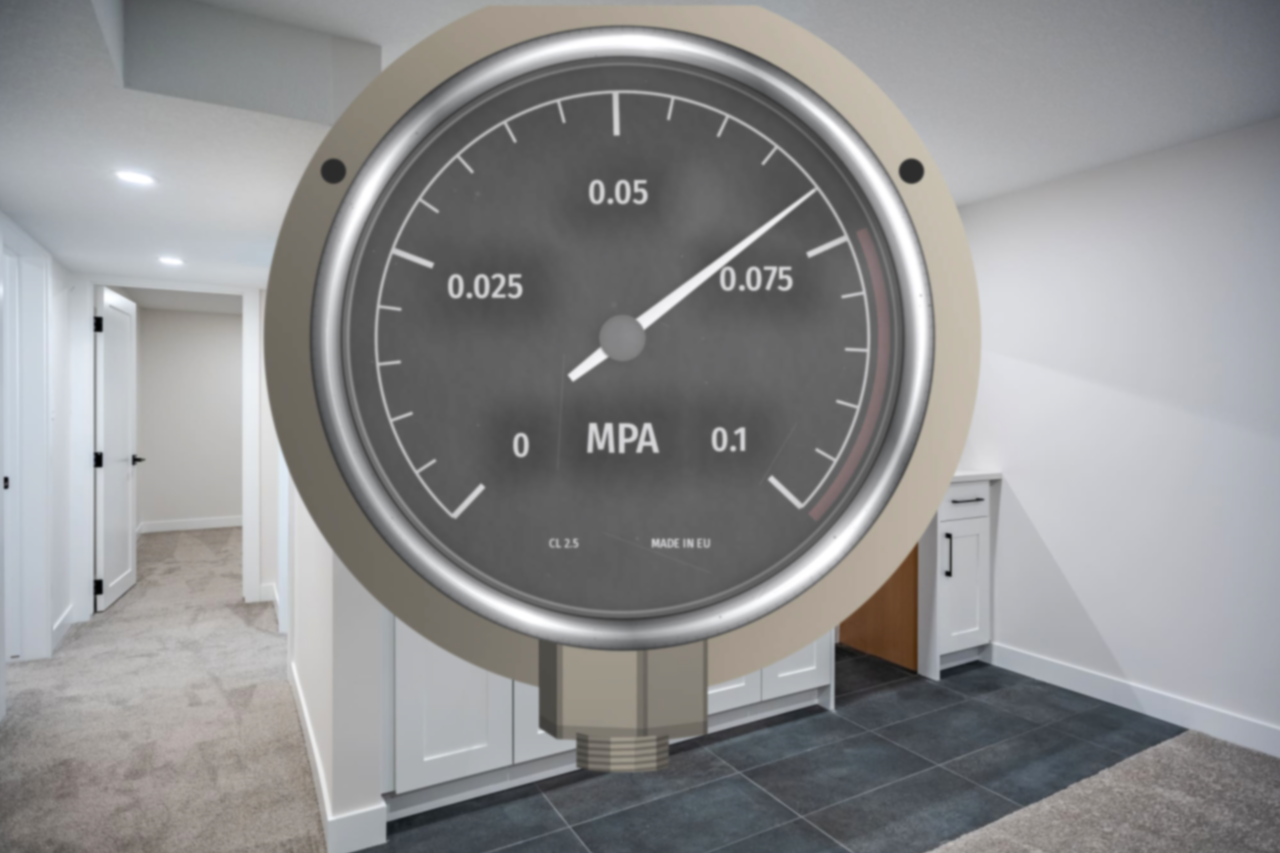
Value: 0.07 MPa
